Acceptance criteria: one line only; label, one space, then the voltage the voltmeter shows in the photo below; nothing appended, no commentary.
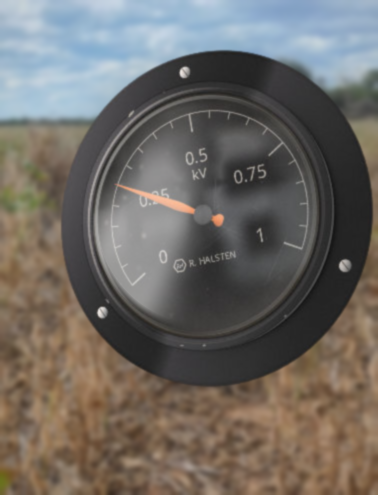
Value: 0.25 kV
